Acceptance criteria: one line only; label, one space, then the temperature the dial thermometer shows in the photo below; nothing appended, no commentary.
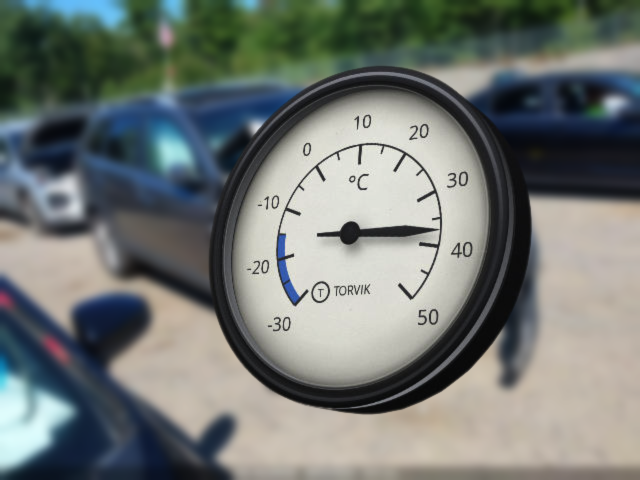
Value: 37.5 °C
